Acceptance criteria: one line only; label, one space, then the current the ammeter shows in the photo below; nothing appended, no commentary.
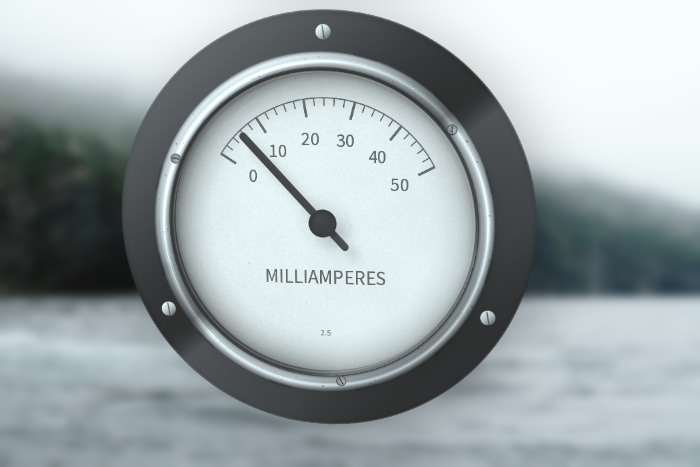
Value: 6 mA
